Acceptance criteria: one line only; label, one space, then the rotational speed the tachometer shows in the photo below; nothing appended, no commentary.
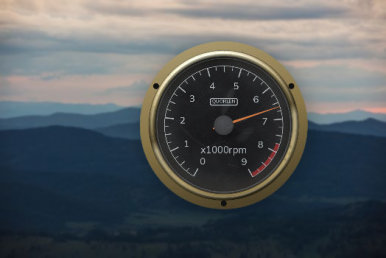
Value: 6625 rpm
